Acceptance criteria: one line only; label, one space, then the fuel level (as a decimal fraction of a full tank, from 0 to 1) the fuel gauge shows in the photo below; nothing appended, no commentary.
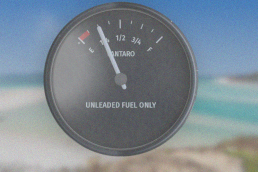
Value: 0.25
